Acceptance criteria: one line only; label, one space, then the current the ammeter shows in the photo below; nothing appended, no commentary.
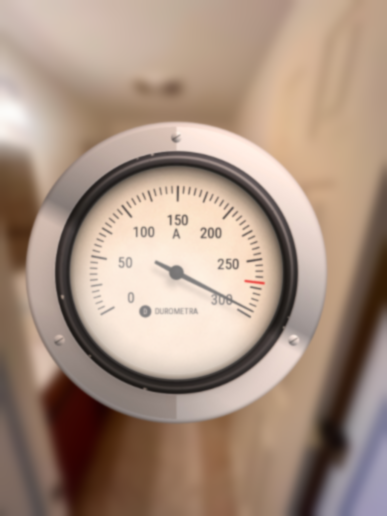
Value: 295 A
